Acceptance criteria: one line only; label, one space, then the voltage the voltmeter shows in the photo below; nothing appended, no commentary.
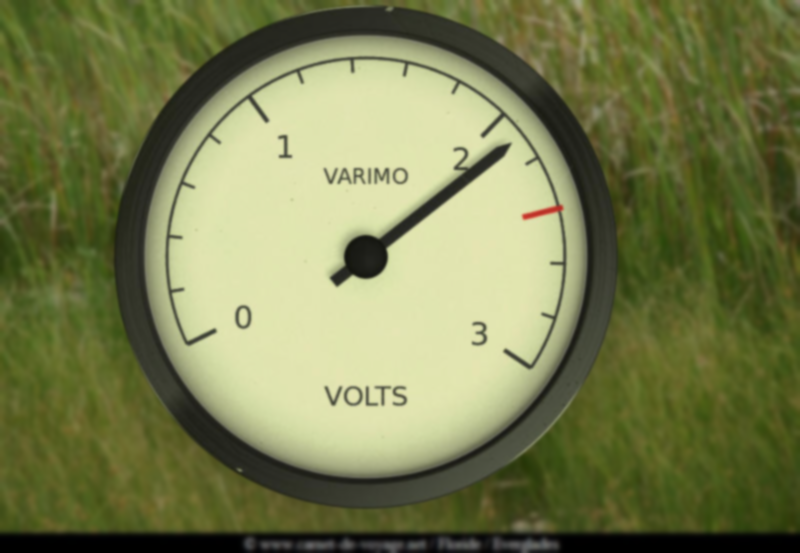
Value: 2.1 V
